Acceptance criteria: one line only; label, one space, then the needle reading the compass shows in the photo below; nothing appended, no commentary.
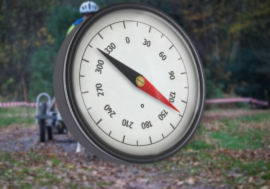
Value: 135 °
